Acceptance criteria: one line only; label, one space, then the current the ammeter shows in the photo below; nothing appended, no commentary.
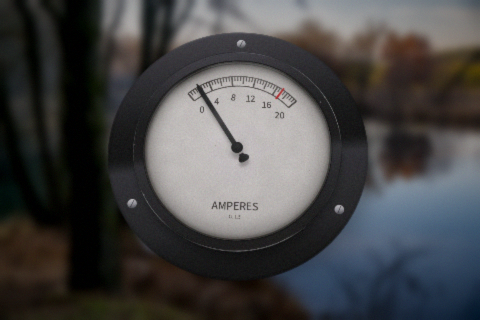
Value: 2 A
